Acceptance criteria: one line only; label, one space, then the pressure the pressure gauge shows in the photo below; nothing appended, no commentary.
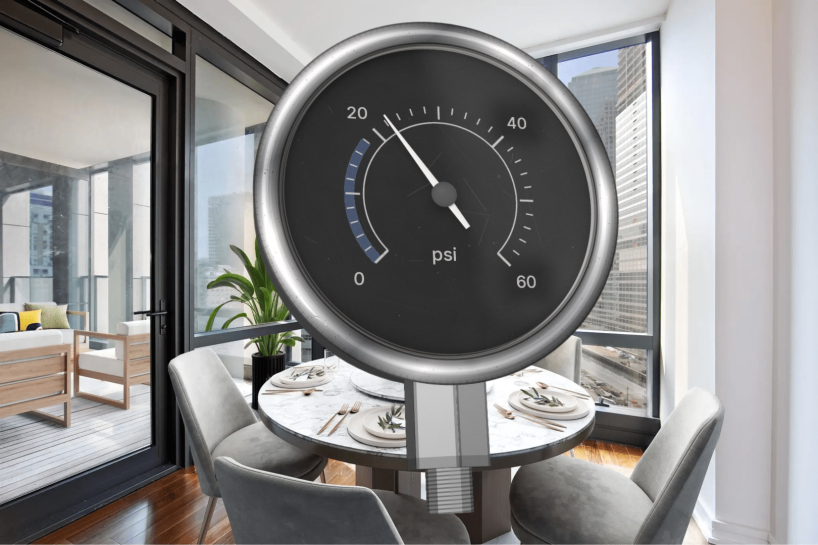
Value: 22 psi
